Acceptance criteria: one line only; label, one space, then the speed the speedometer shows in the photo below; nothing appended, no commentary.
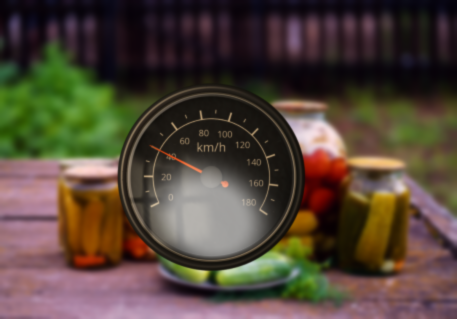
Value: 40 km/h
